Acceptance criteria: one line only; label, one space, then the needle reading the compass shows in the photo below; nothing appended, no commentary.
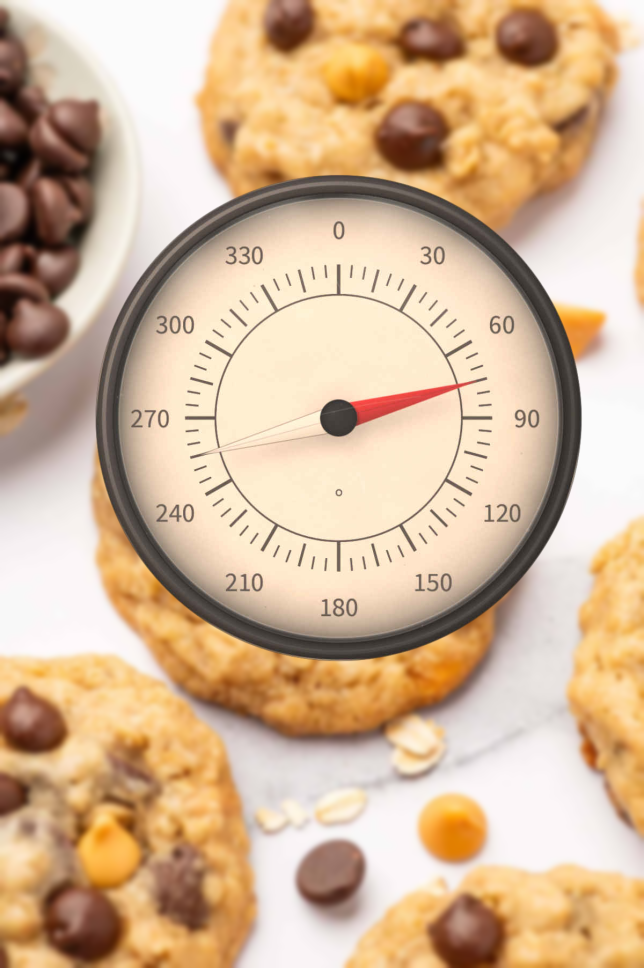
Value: 75 °
